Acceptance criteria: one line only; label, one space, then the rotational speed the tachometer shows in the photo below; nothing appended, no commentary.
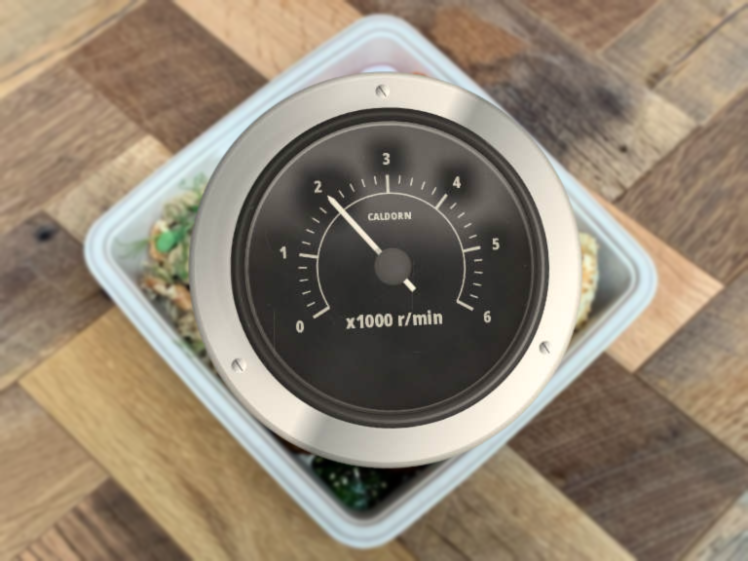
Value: 2000 rpm
